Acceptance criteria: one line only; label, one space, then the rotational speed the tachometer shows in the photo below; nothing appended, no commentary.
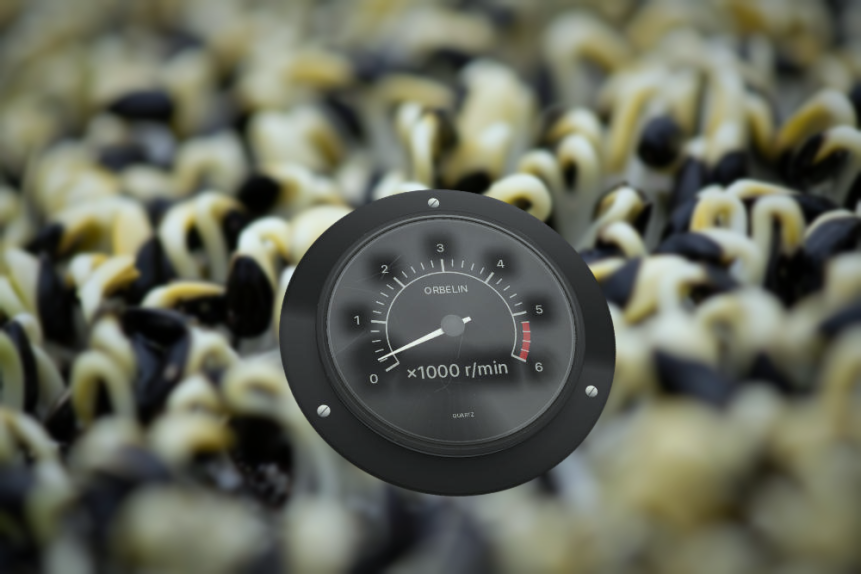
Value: 200 rpm
